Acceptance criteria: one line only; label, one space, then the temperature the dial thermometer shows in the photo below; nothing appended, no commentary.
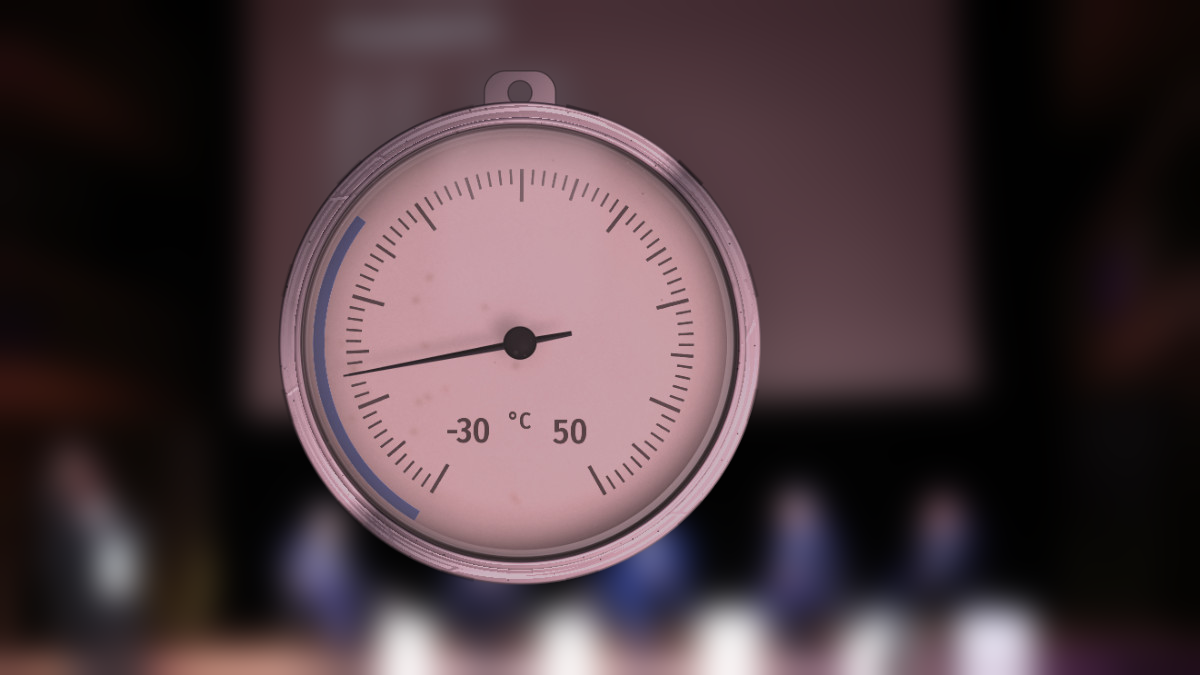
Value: -17 °C
